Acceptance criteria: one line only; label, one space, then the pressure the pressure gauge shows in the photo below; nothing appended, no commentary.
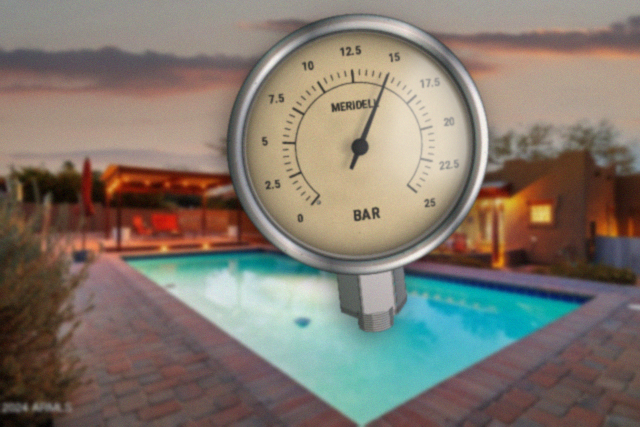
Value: 15 bar
